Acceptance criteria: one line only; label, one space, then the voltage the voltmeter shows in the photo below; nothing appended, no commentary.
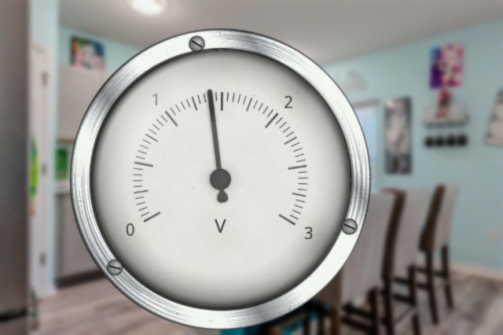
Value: 1.4 V
